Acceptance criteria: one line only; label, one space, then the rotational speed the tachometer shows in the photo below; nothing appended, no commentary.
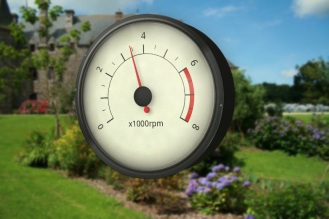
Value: 3500 rpm
